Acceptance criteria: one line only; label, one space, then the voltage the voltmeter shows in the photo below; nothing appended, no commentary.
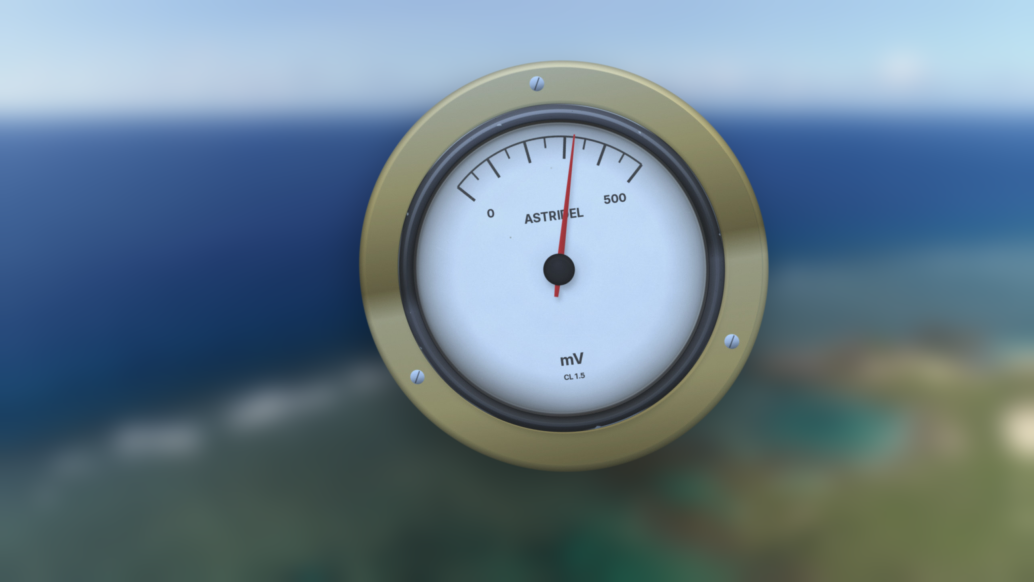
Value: 325 mV
